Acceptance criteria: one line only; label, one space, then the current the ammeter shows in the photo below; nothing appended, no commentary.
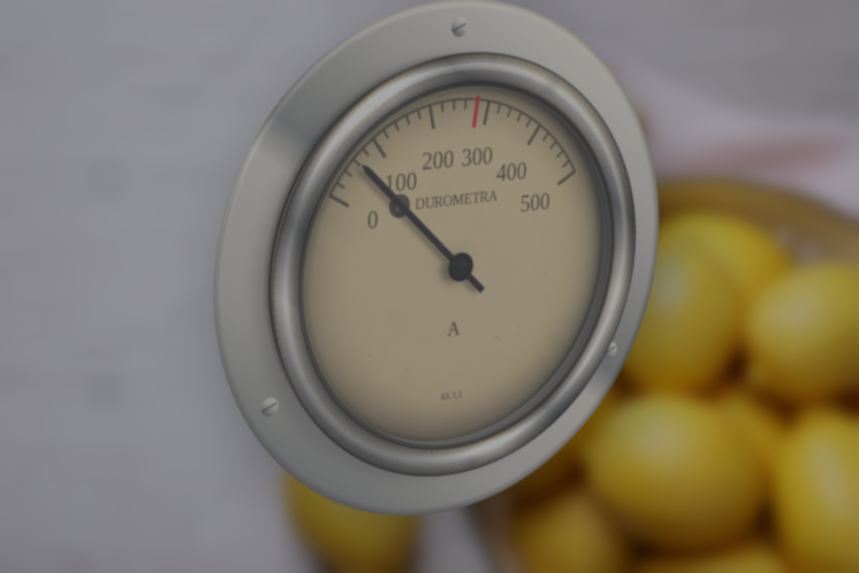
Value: 60 A
